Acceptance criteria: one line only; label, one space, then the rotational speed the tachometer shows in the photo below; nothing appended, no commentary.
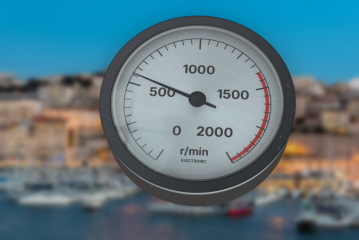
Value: 550 rpm
